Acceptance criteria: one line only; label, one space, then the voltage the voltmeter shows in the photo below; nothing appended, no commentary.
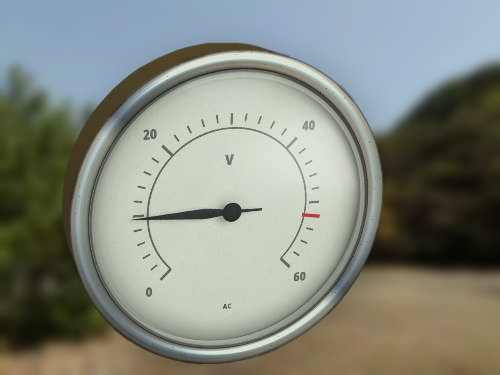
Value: 10 V
